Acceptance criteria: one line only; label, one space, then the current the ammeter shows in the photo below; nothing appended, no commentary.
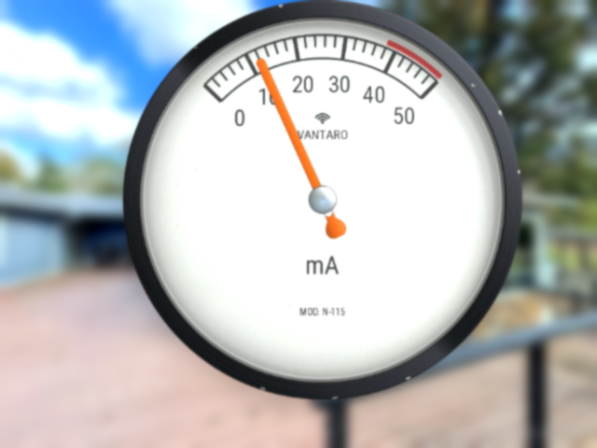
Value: 12 mA
